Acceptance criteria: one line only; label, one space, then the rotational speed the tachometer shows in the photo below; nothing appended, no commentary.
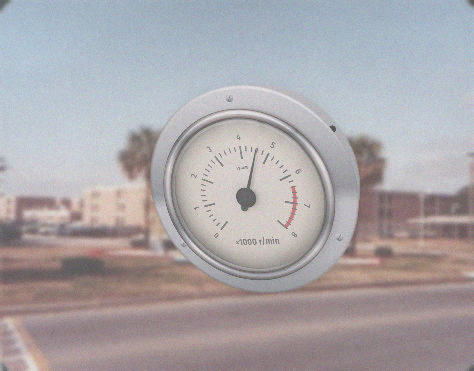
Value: 4600 rpm
